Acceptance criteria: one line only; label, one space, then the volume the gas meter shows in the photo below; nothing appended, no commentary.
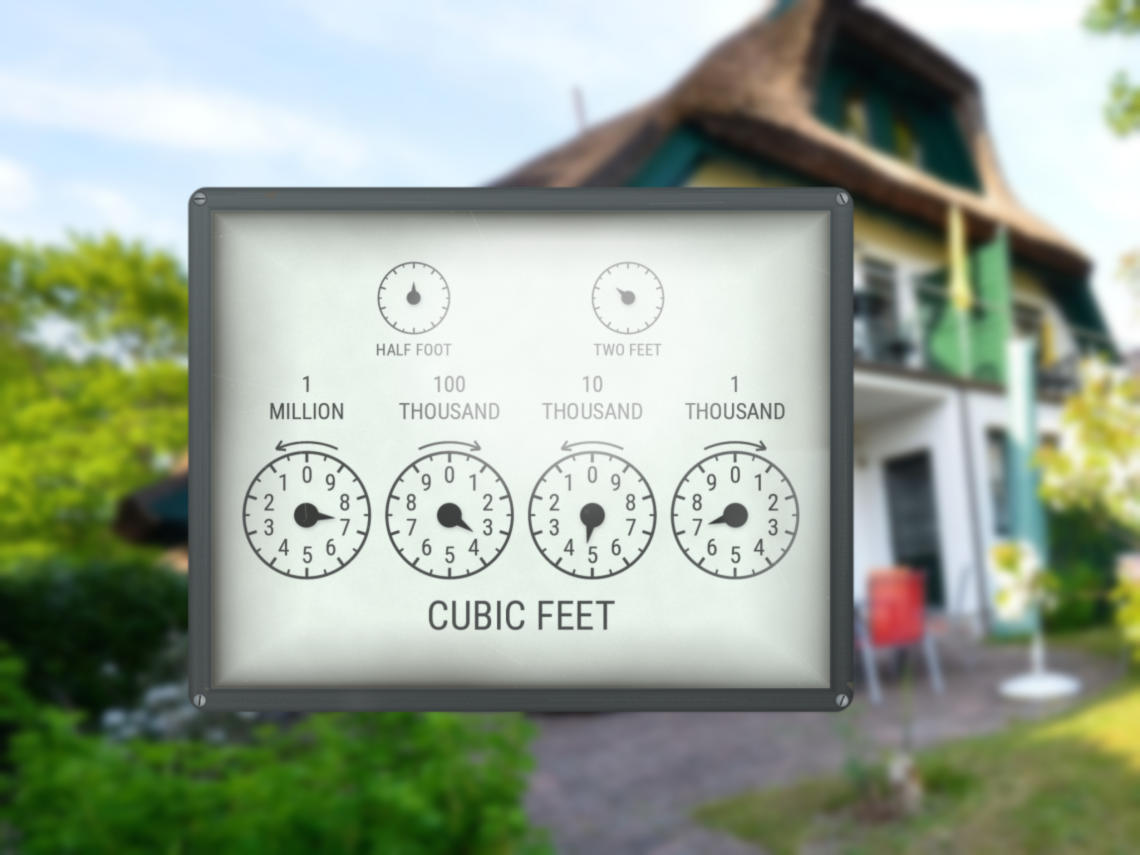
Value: 734700 ft³
